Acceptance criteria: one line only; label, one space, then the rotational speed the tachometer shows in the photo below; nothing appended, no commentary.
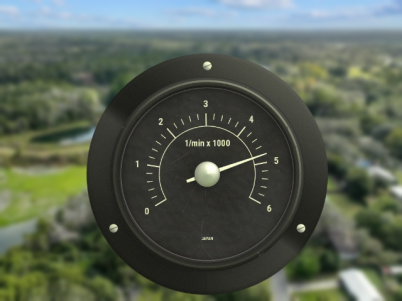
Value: 4800 rpm
